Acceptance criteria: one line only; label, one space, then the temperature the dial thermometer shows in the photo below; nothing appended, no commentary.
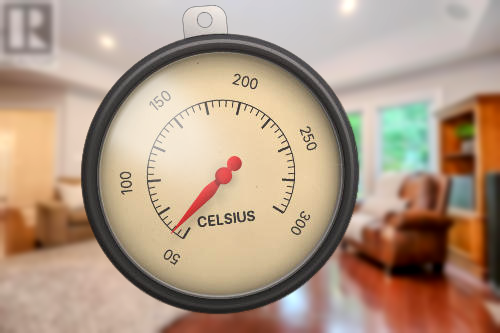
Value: 60 °C
